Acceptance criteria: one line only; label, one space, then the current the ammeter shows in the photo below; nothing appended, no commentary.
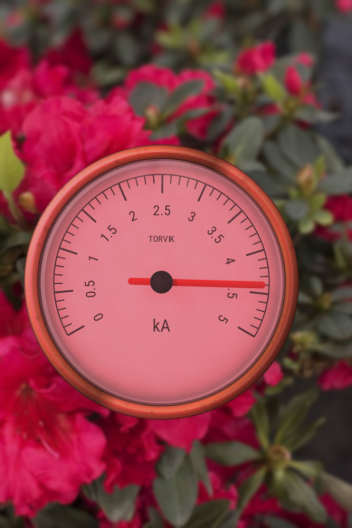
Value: 4.4 kA
